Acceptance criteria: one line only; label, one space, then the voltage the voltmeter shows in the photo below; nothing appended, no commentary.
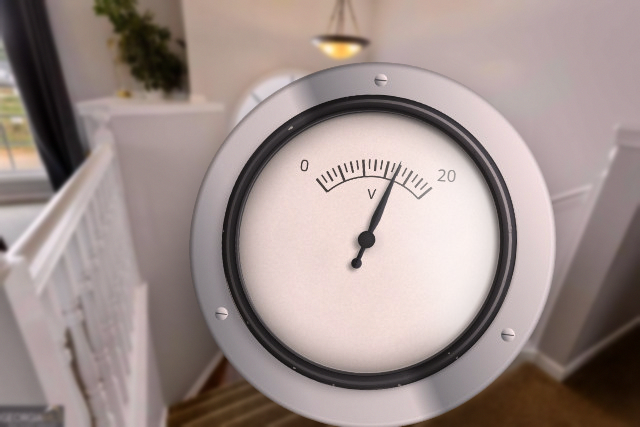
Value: 14 V
